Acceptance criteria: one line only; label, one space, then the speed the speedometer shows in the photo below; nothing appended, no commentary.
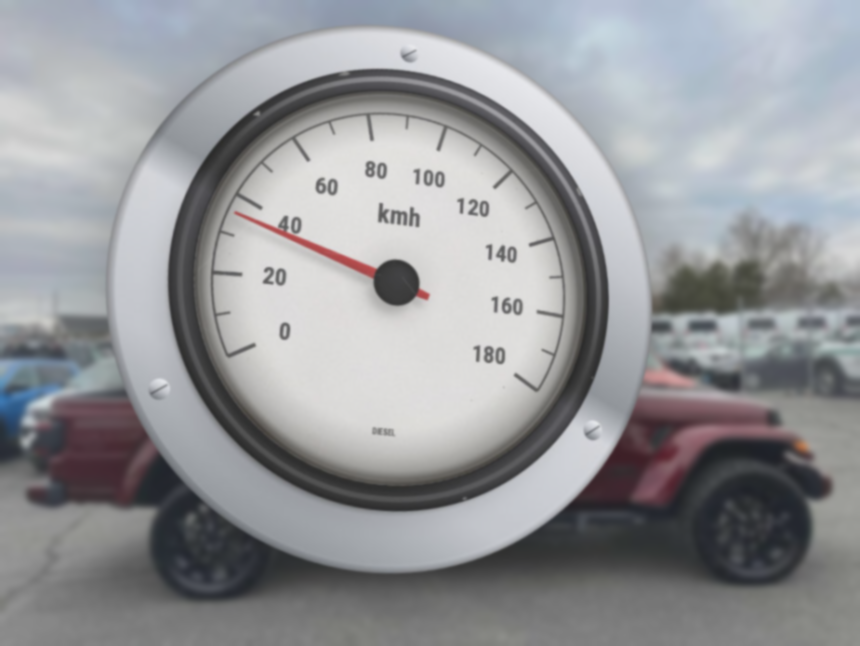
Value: 35 km/h
